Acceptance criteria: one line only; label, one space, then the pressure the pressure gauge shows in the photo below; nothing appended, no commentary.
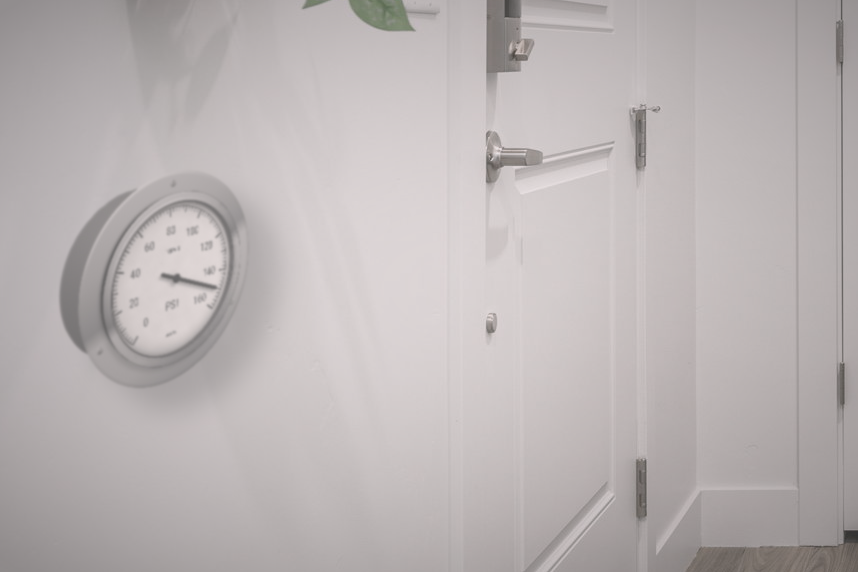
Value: 150 psi
